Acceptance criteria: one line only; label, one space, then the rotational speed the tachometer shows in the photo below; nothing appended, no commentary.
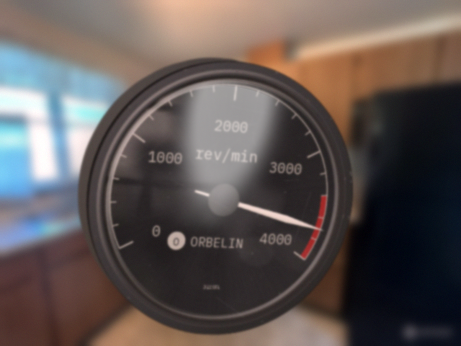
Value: 3700 rpm
